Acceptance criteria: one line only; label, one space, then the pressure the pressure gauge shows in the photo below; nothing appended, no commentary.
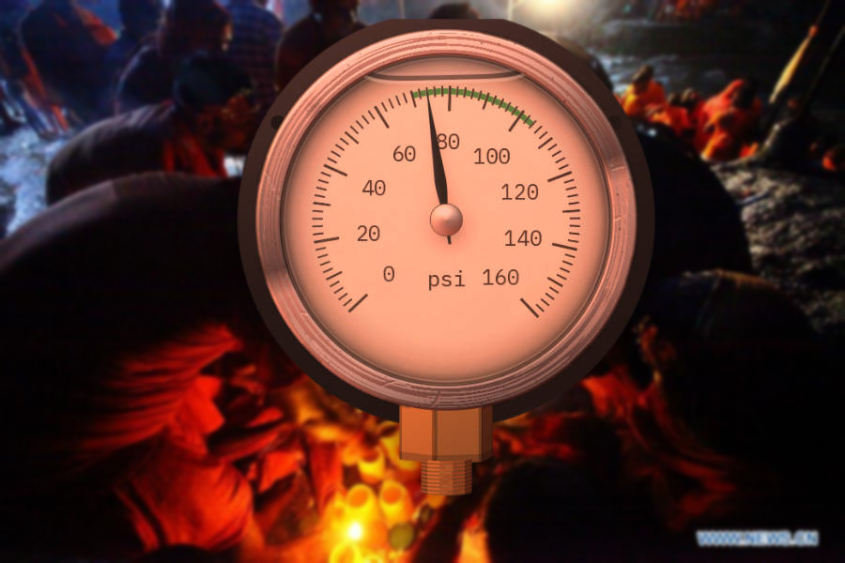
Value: 74 psi
